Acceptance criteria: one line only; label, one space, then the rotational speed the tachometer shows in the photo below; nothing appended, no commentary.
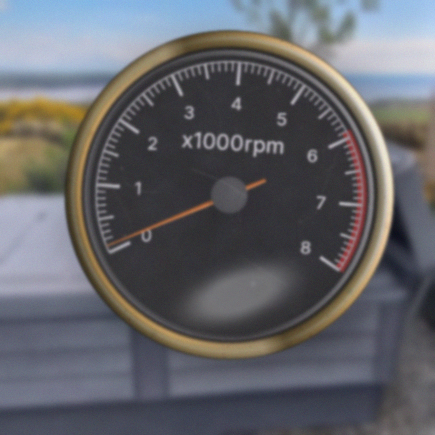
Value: 100 rpm
